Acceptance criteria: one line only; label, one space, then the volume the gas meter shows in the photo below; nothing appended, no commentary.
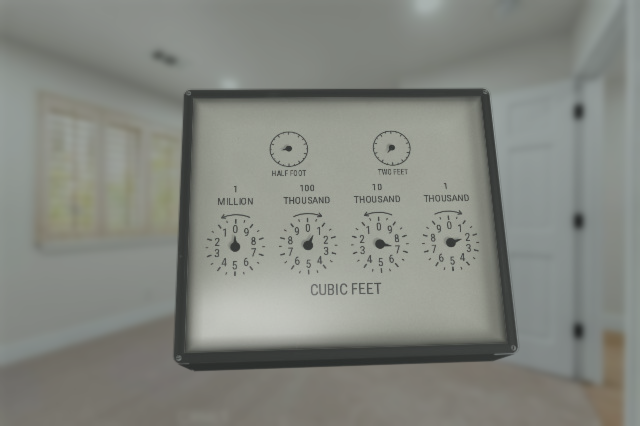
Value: 7200 ft³
